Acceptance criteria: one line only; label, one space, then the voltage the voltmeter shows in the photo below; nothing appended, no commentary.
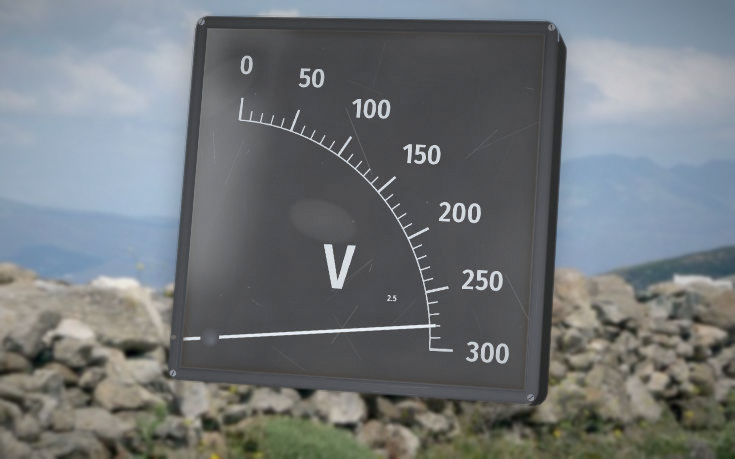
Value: 280 V
